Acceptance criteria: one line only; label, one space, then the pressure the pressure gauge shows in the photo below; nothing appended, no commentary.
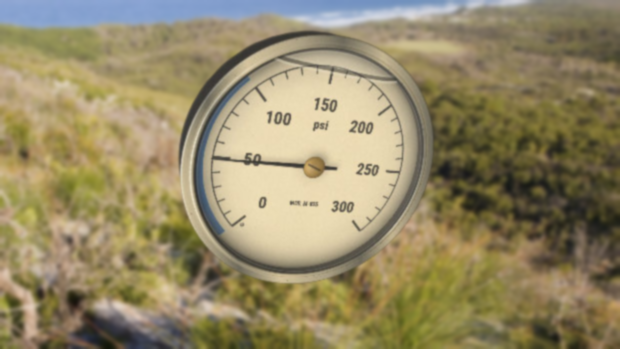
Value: 50 psi
